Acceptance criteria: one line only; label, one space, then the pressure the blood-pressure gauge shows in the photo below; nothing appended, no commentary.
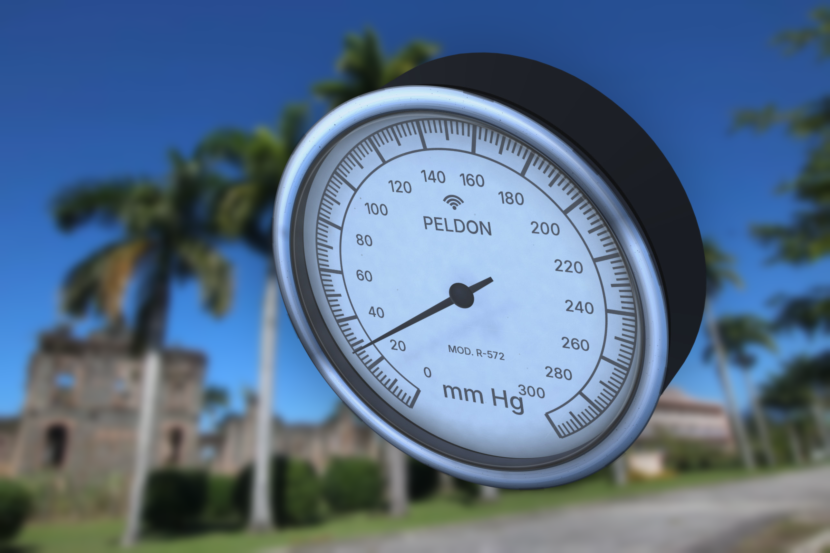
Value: 28 mmHg
